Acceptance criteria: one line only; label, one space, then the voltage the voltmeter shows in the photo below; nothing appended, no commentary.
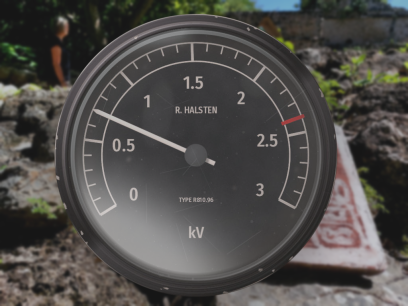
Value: 0.7 kV
